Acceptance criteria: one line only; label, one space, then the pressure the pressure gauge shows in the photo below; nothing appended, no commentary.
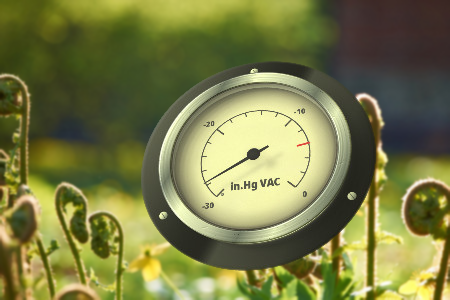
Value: -28 inHg
